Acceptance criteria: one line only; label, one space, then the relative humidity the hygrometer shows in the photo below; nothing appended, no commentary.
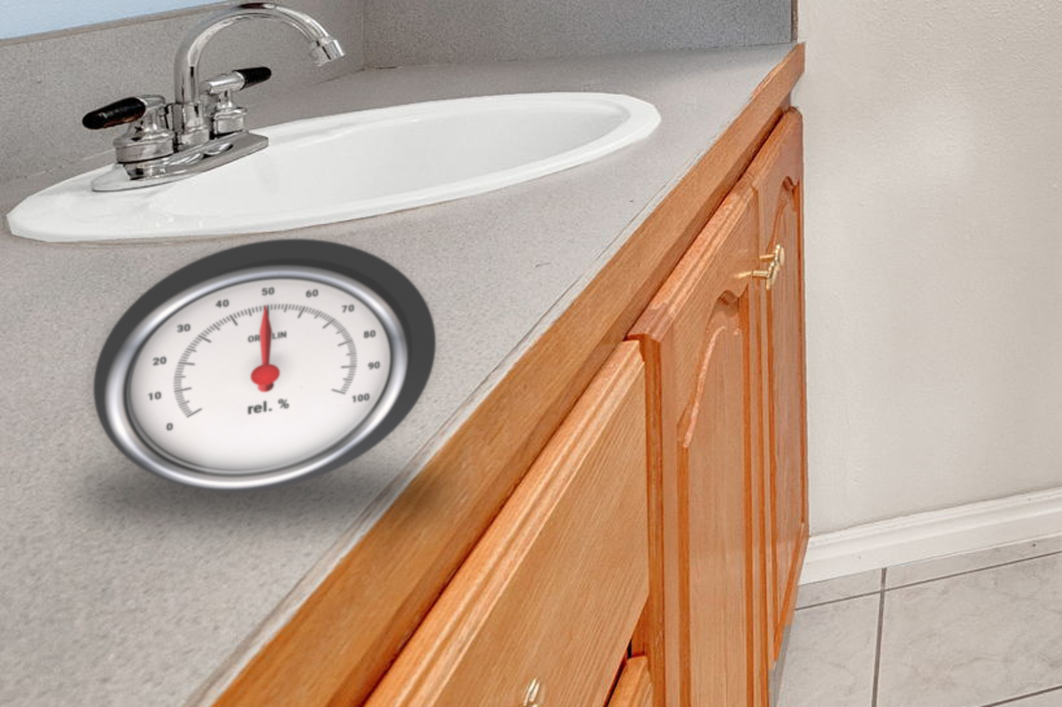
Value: 50 %
